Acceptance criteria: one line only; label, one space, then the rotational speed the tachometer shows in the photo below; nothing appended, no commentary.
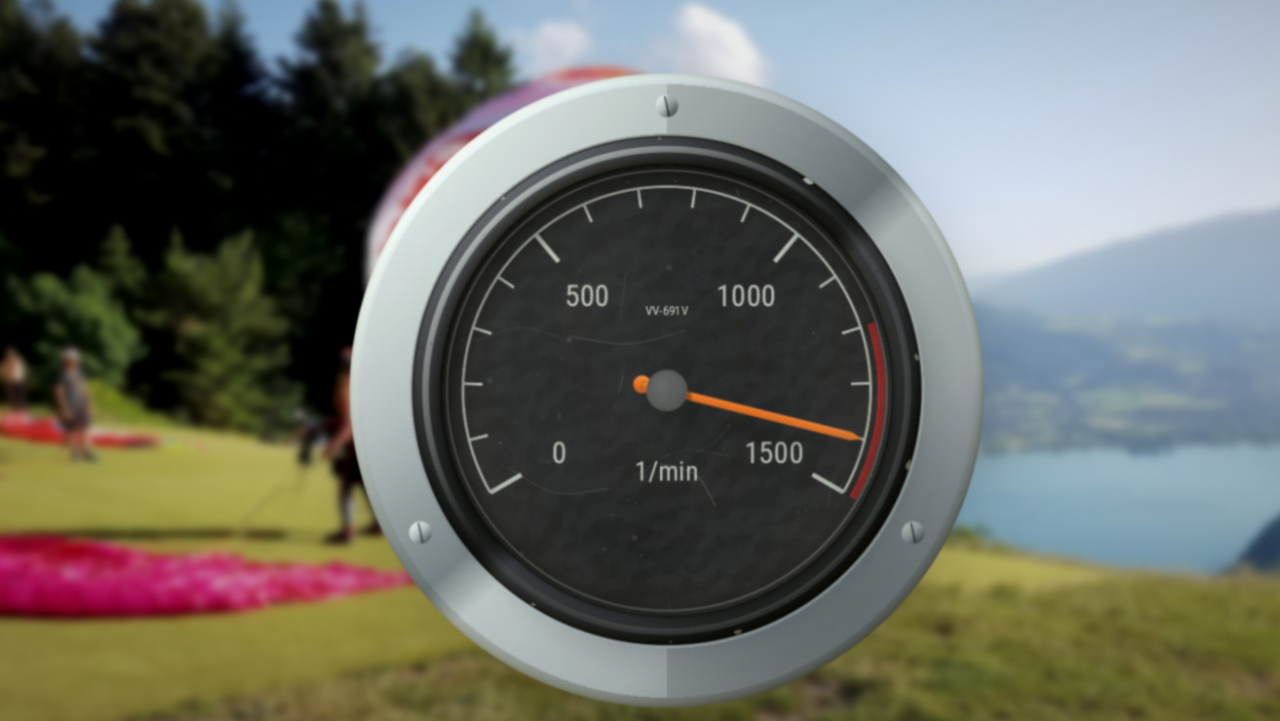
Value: 1400 rpm
